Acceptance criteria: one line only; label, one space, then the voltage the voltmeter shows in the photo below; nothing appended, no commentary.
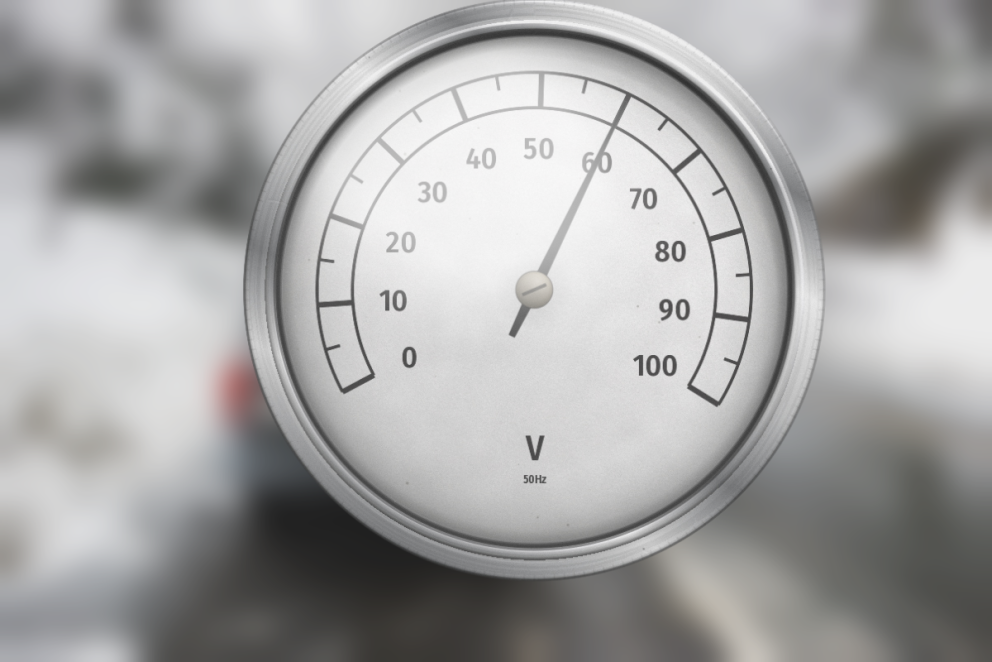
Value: 60 V
